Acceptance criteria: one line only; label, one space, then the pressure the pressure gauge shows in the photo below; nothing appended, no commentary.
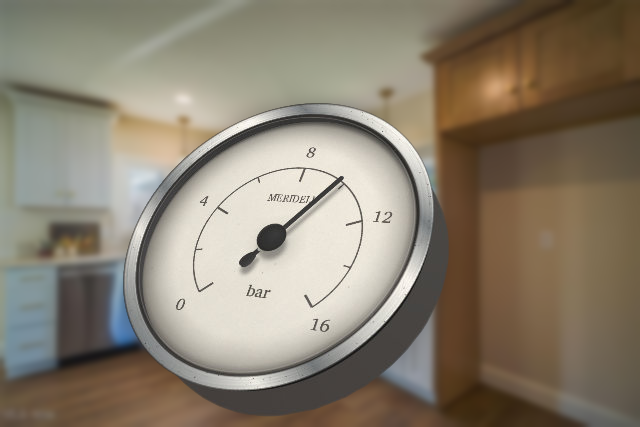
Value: 10 bar
